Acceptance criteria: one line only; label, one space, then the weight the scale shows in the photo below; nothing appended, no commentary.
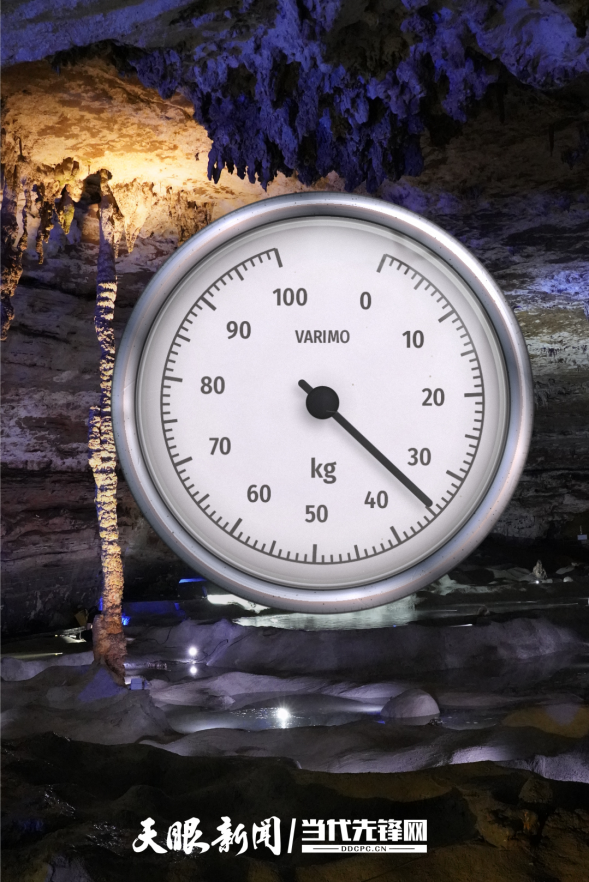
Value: 34.5 kg
